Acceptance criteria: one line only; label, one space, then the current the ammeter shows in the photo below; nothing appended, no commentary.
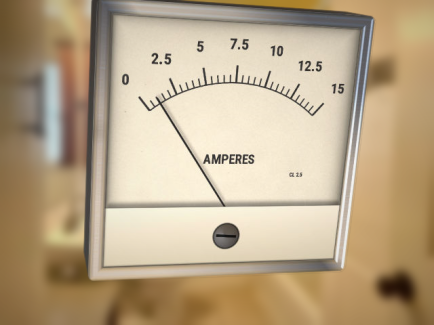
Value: 1 A
